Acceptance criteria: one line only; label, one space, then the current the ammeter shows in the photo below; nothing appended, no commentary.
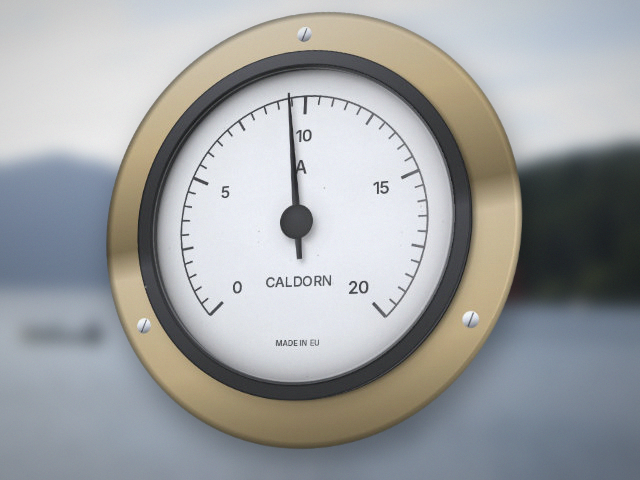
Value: 9.5 A
